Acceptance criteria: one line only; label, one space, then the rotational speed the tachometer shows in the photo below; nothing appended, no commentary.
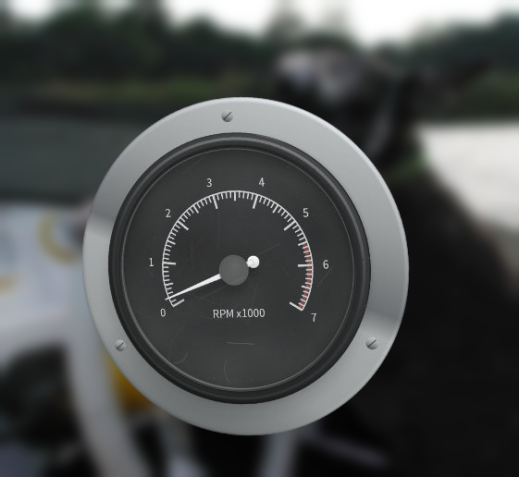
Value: 200 rpm
